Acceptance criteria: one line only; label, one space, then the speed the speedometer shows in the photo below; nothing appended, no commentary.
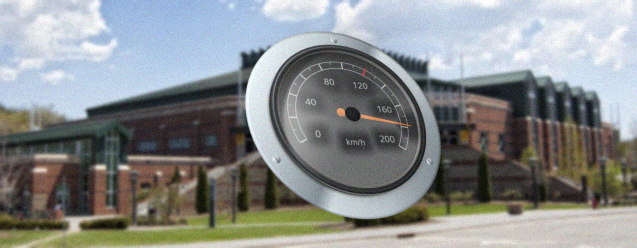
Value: 180 km/h
